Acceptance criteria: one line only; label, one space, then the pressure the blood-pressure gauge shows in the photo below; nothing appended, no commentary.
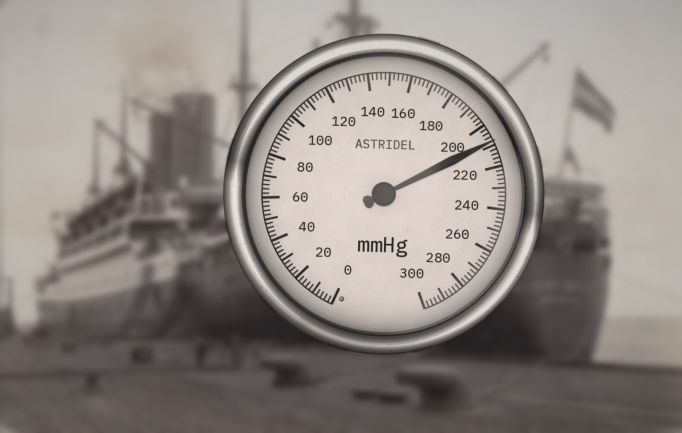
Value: 208 mmHg
